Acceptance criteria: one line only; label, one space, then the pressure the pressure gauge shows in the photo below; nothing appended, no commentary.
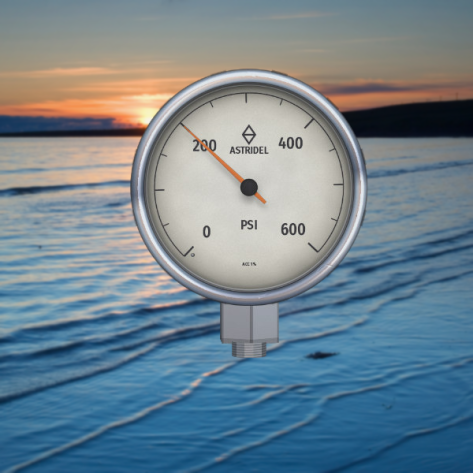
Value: 200 psi
